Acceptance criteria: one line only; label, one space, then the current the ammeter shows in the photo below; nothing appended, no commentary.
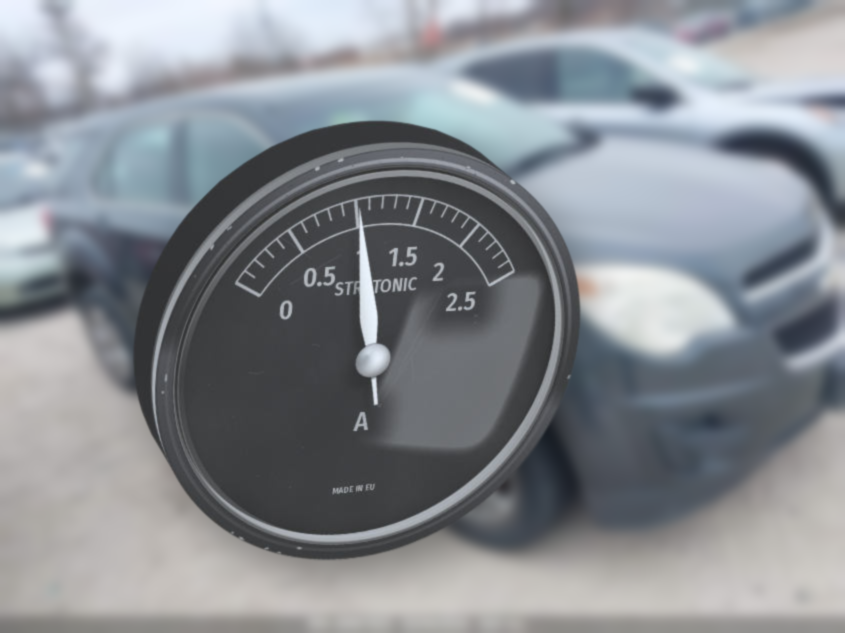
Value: 1 A
